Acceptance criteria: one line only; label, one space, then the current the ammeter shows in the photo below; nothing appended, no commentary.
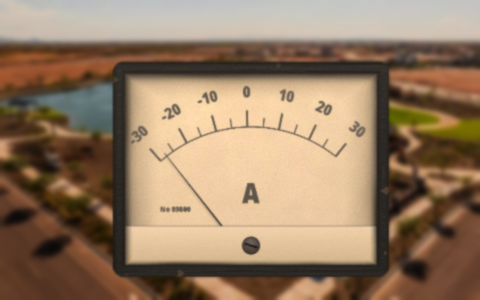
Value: -27.5 A
